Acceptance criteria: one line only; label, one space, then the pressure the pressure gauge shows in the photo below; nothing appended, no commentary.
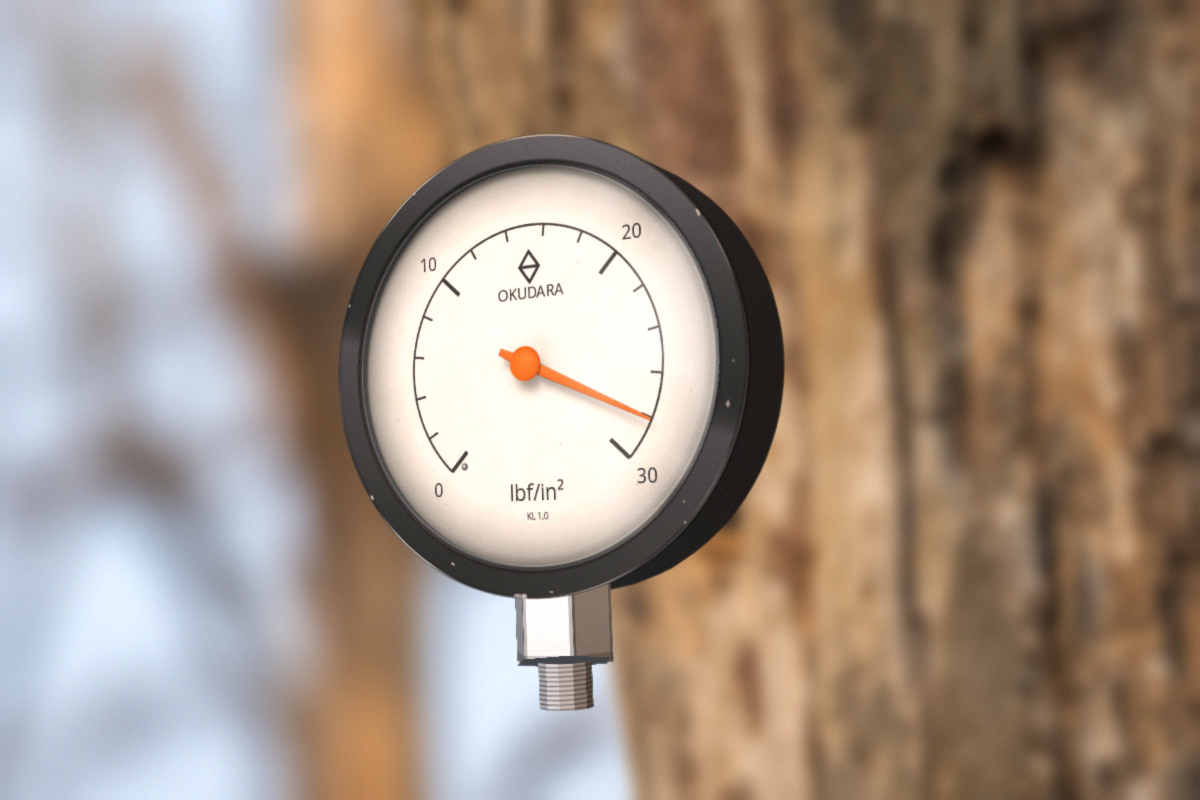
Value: 28 psi
